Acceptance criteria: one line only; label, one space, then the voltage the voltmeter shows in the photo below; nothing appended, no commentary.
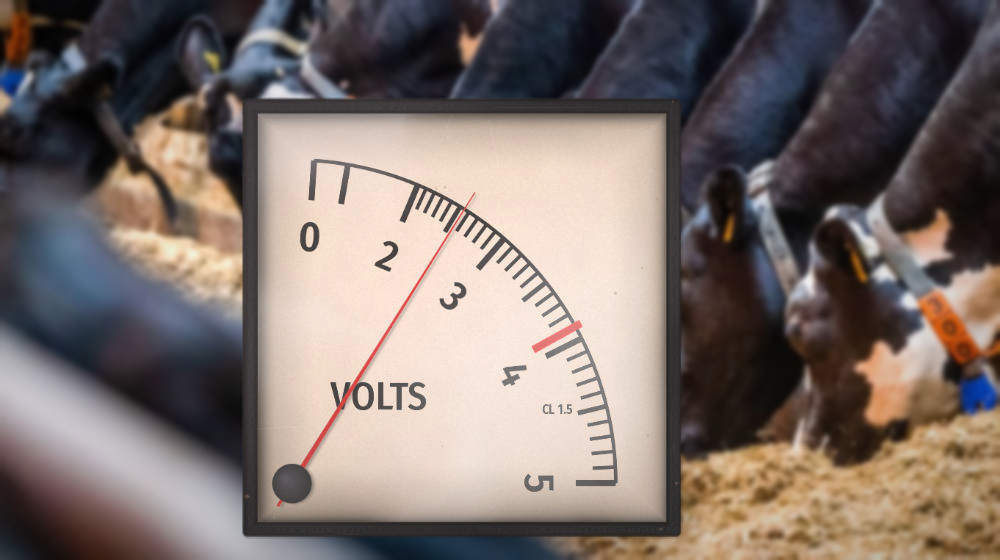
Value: 2.55 V
